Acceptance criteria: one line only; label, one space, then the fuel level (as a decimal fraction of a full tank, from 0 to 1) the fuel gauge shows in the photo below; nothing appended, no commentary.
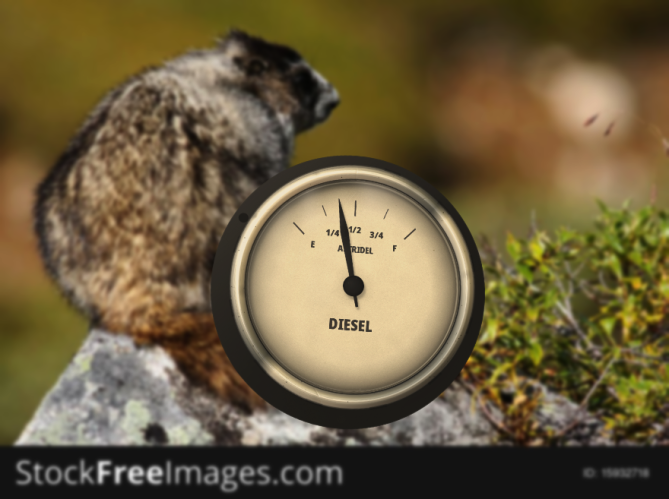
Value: 0.375
